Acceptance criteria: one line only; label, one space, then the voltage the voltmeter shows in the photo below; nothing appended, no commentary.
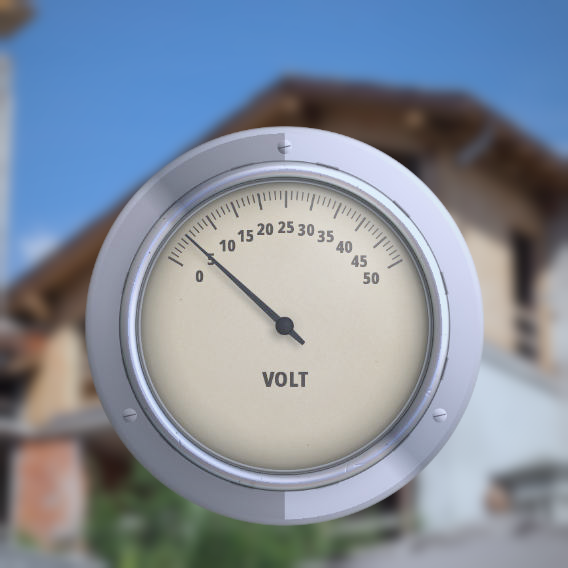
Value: 5 V
